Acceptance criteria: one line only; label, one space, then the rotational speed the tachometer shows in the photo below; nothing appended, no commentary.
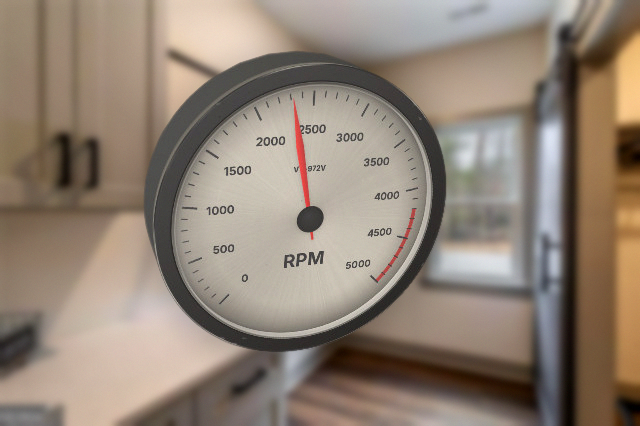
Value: 2300 rpm
